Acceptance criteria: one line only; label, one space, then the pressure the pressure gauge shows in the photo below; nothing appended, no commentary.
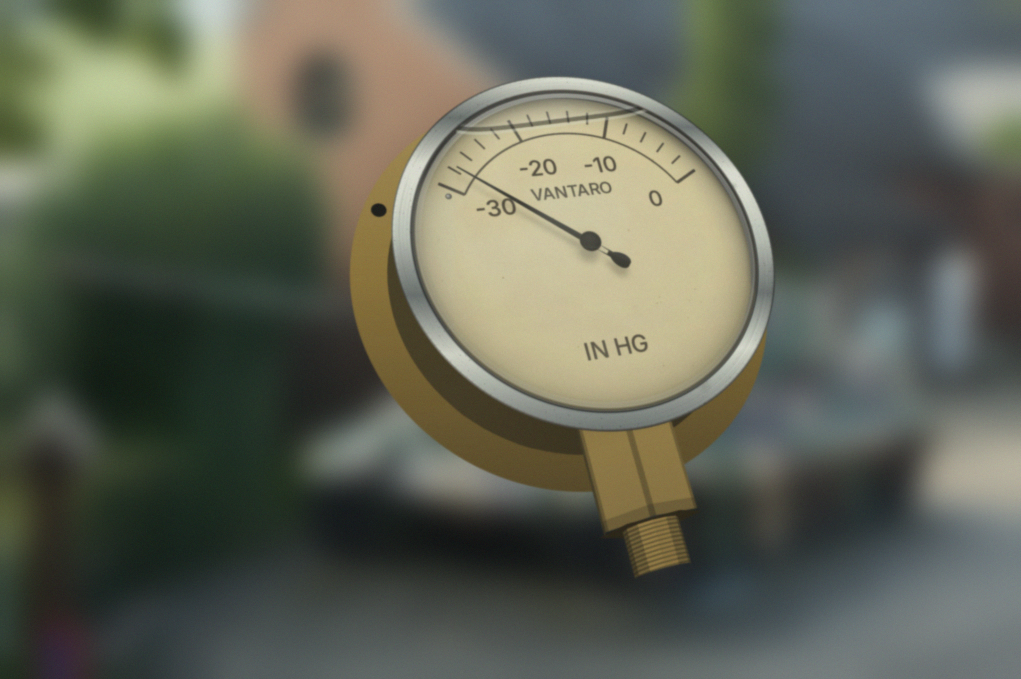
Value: -28 inHg
